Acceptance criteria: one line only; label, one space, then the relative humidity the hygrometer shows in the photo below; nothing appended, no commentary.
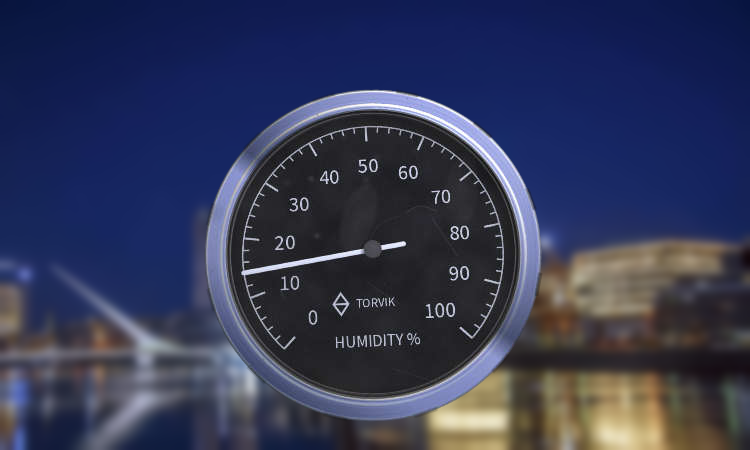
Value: 14 %
